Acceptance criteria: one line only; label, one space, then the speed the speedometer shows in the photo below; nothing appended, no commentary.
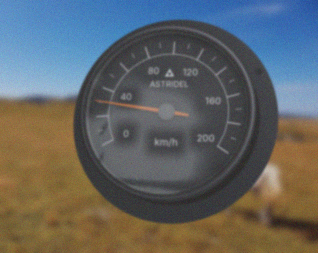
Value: 30 km/h
